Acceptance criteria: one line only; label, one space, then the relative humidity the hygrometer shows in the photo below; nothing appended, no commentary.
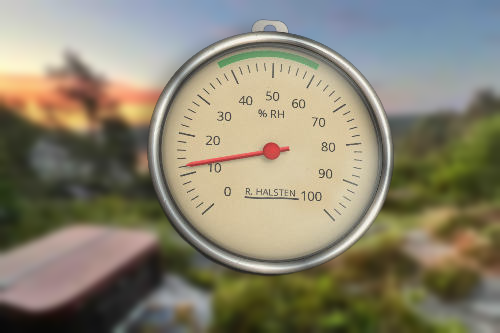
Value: 12 %
